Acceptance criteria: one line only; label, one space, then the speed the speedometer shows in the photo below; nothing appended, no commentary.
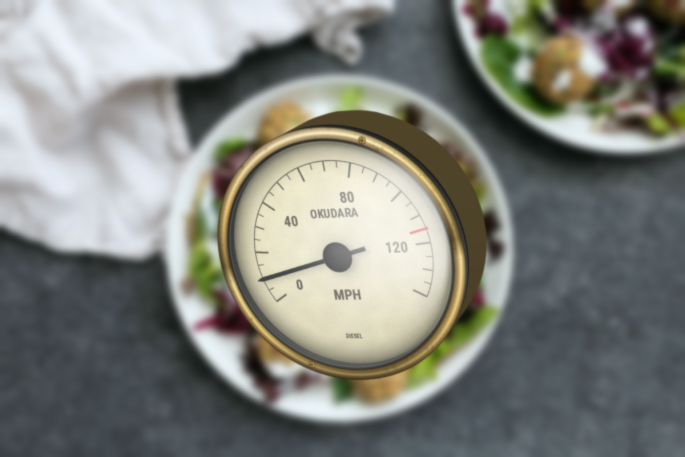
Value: 10 mph
